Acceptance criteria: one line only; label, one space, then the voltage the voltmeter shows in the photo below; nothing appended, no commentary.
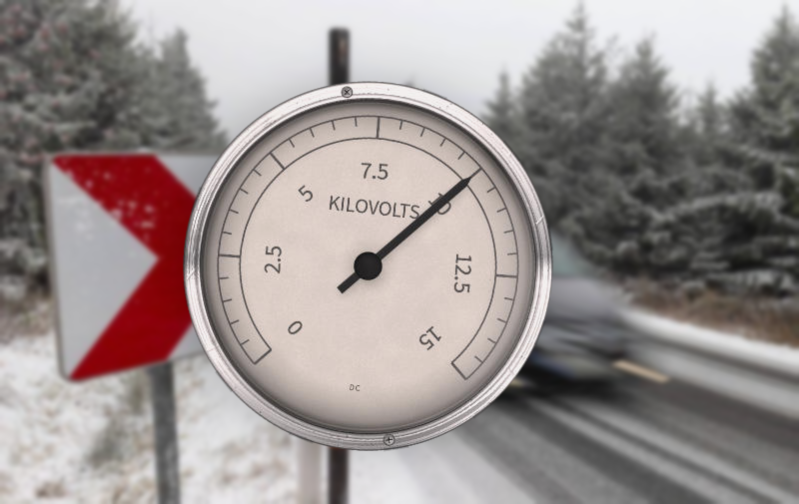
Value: 10 kV
